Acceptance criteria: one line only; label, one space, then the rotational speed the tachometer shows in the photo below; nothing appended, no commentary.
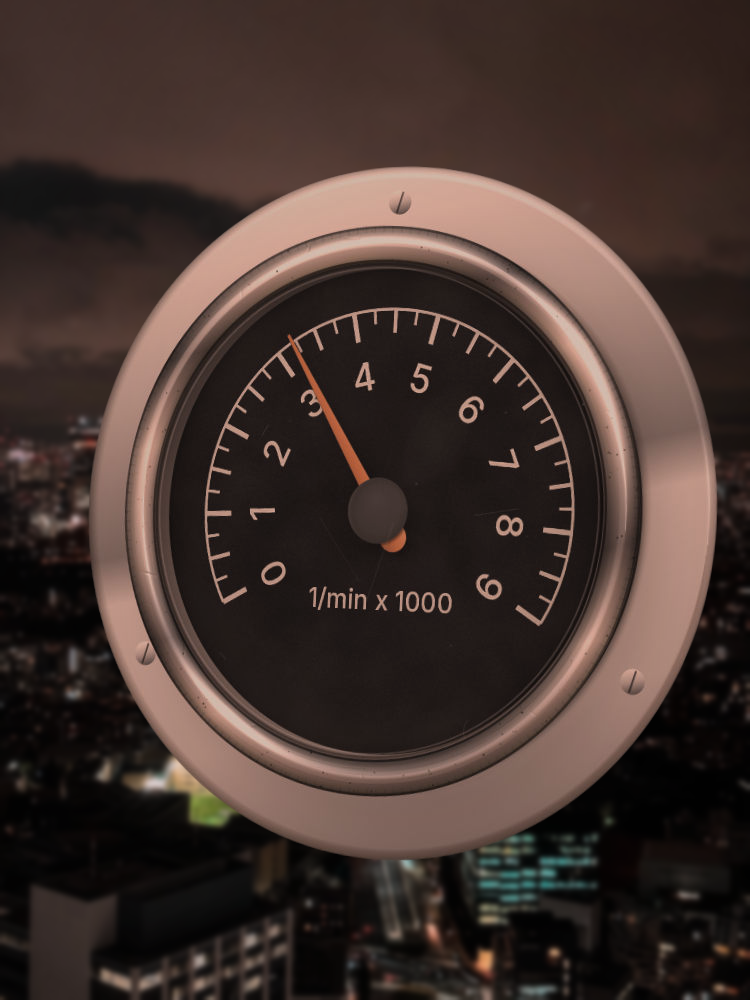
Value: 3250 rpm
